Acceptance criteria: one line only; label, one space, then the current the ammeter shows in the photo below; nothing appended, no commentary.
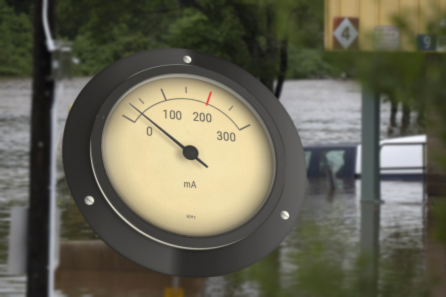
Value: 25 mA
